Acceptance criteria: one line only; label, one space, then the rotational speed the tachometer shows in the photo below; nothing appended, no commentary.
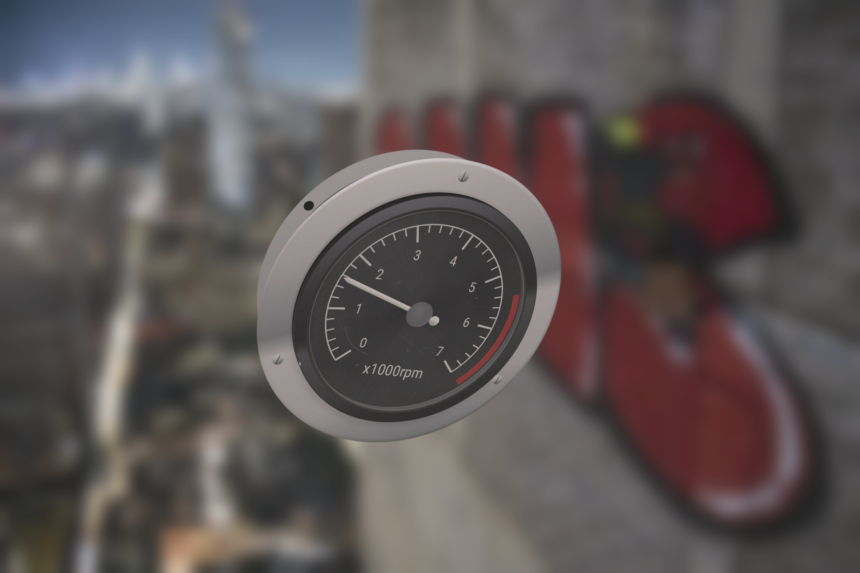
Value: 1600 rpm
